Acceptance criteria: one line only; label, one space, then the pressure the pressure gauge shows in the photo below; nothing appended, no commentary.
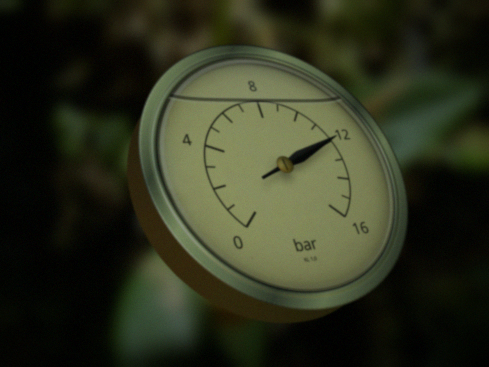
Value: 12 bar
